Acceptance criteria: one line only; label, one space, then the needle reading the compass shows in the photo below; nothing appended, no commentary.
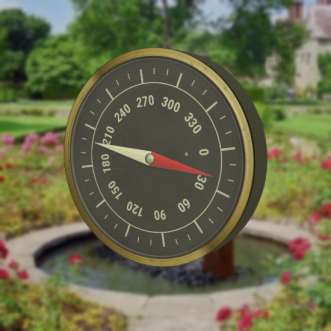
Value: 20 °
